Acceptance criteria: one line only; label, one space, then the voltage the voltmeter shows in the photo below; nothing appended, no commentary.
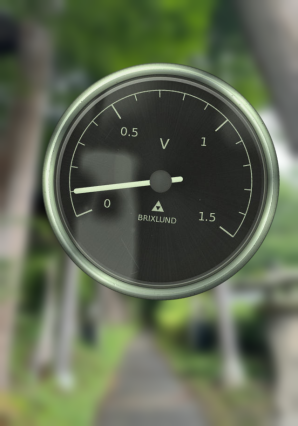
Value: 0.1 V
